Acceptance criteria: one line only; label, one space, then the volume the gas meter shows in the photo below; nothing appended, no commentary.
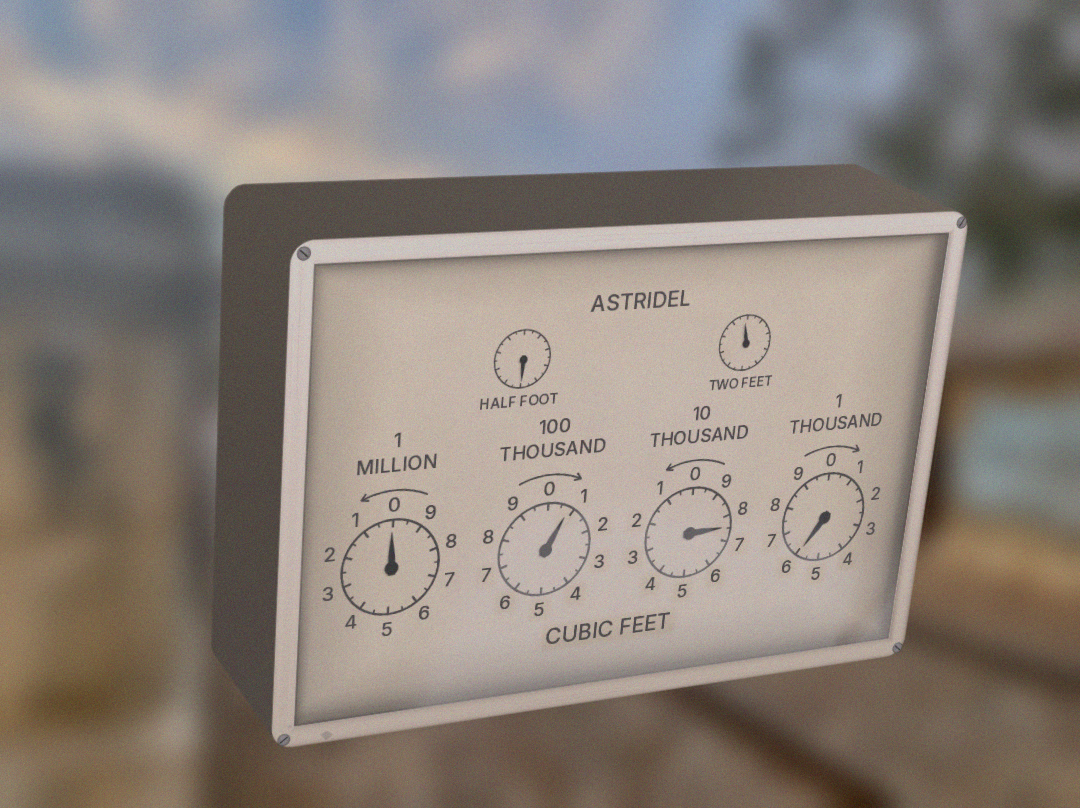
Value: 7600 ft³
